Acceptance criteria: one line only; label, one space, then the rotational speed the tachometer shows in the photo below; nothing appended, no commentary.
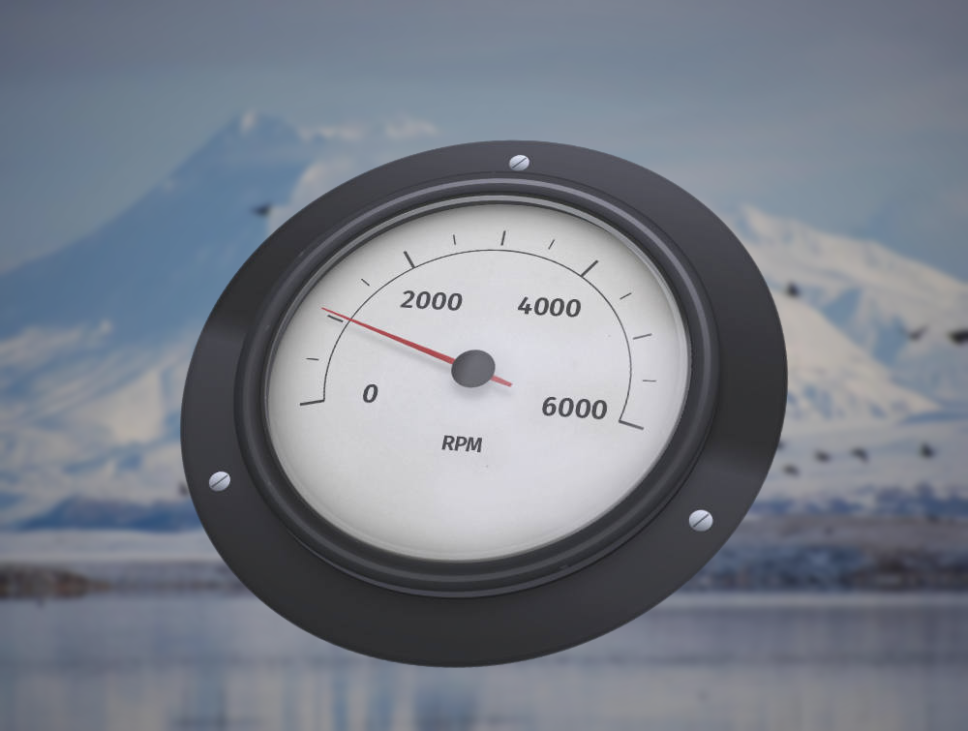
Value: 1000 rpm
